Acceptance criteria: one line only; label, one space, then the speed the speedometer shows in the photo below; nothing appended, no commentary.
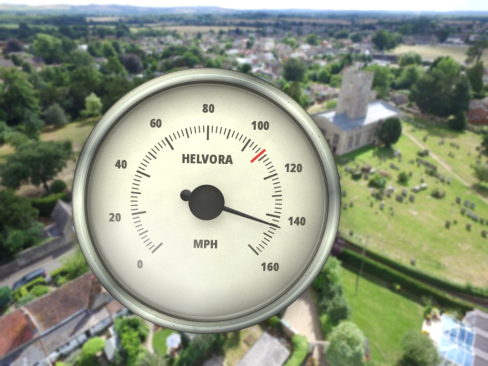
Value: 144 mph
